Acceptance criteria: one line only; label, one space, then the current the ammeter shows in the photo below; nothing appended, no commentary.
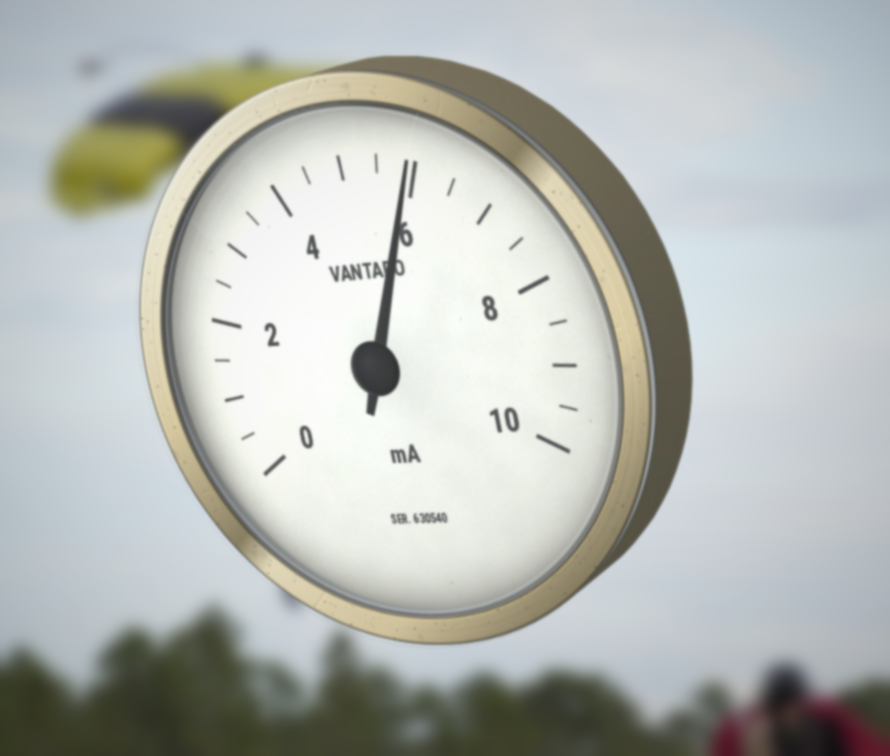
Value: 6 mA
